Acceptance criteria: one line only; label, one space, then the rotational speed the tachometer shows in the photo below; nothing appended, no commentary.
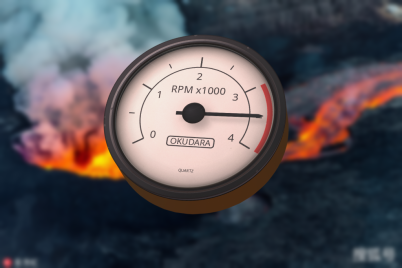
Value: 3500 rpm
